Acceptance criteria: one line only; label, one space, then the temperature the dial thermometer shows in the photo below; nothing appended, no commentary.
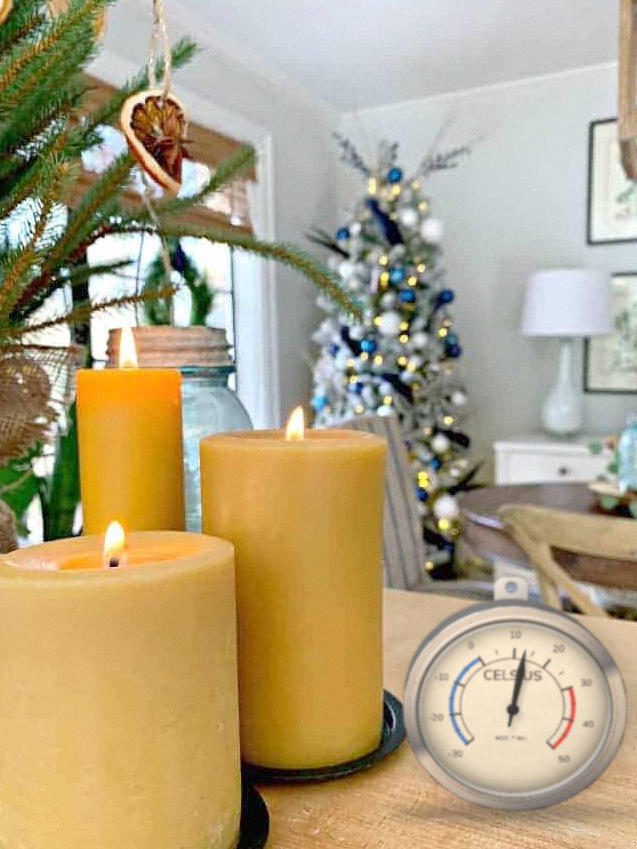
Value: 12.5 °C
